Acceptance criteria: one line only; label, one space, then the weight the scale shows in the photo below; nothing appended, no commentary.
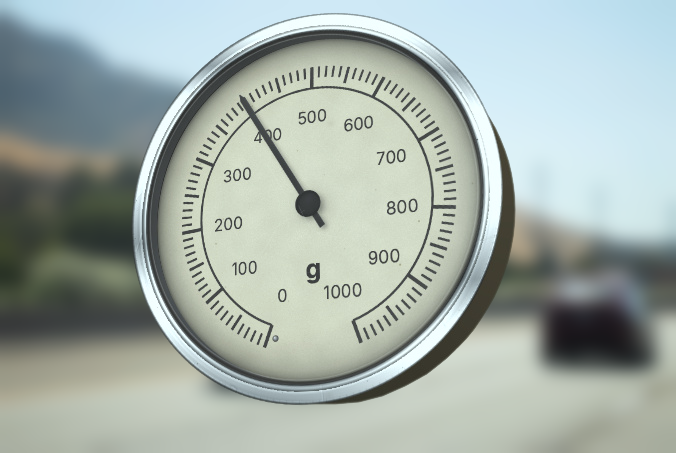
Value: 400 g
